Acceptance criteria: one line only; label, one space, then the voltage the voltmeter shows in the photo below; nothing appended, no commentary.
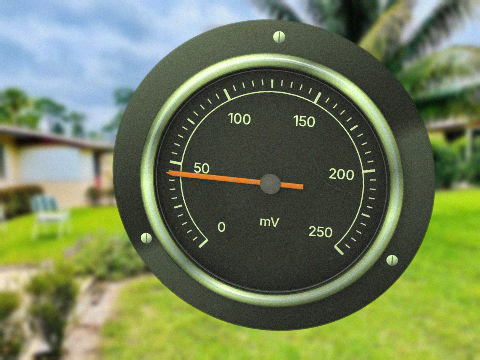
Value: 45 mV
